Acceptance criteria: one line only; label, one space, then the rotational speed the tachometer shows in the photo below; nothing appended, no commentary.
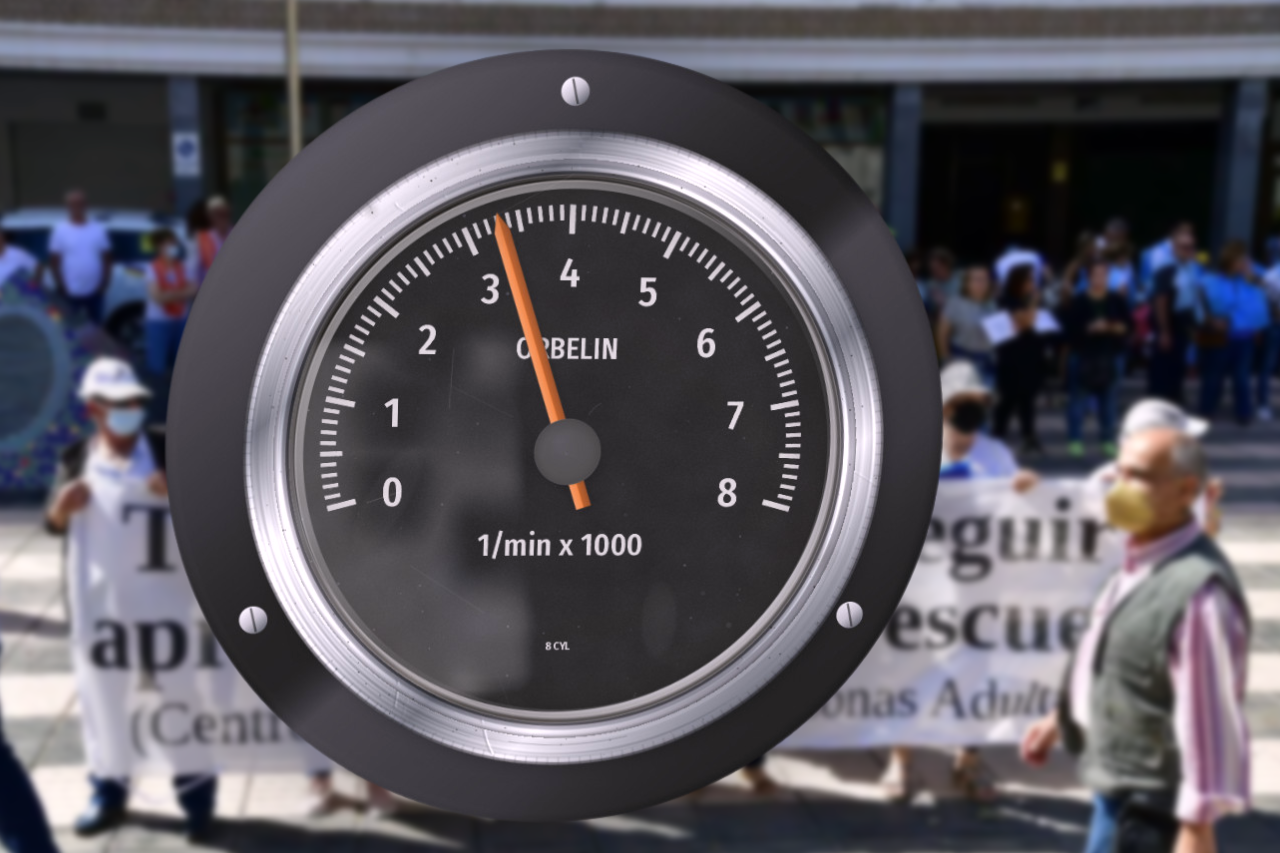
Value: 3300 rpm
